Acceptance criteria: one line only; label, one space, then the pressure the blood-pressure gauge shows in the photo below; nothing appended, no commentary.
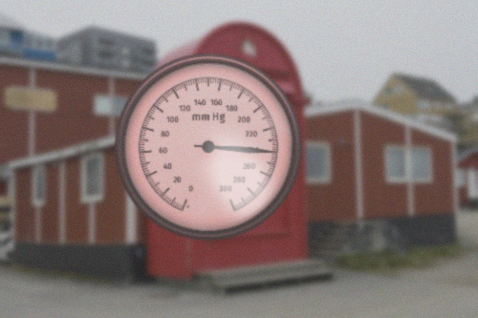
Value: 240 mmHg
